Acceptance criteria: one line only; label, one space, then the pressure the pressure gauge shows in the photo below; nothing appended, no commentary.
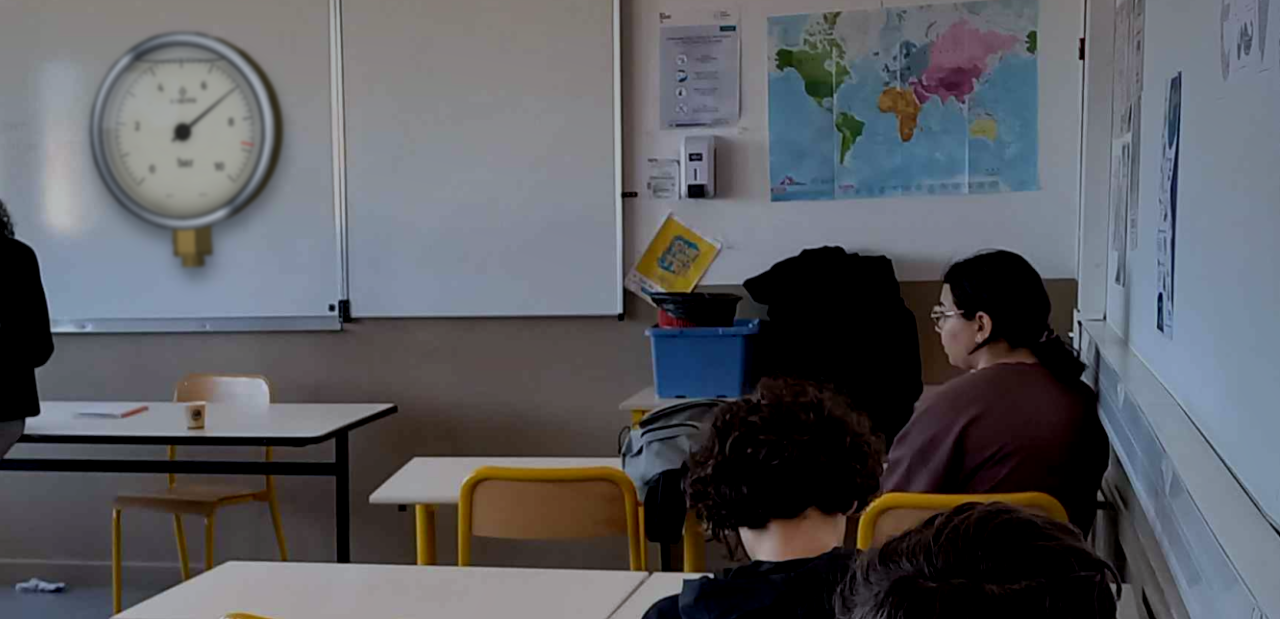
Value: 7 bar
